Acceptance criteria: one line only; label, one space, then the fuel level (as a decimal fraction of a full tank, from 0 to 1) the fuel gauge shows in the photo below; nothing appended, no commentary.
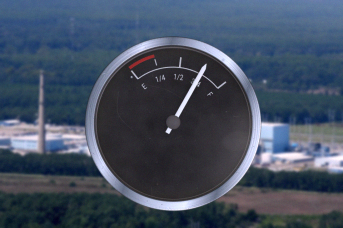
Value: 0.75
